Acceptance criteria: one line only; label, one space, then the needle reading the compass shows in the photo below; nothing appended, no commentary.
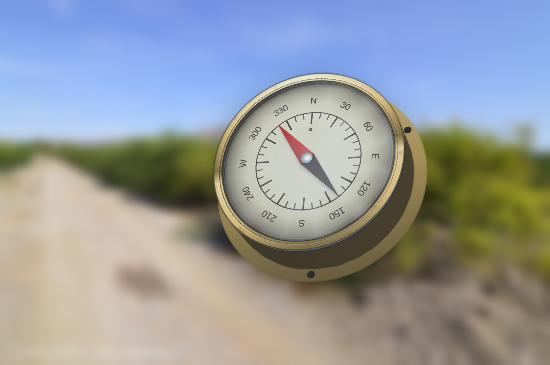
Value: 320 °
